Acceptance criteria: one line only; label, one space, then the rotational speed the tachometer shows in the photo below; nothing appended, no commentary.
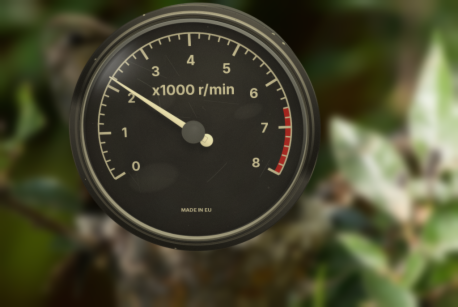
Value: 2200 rpm
